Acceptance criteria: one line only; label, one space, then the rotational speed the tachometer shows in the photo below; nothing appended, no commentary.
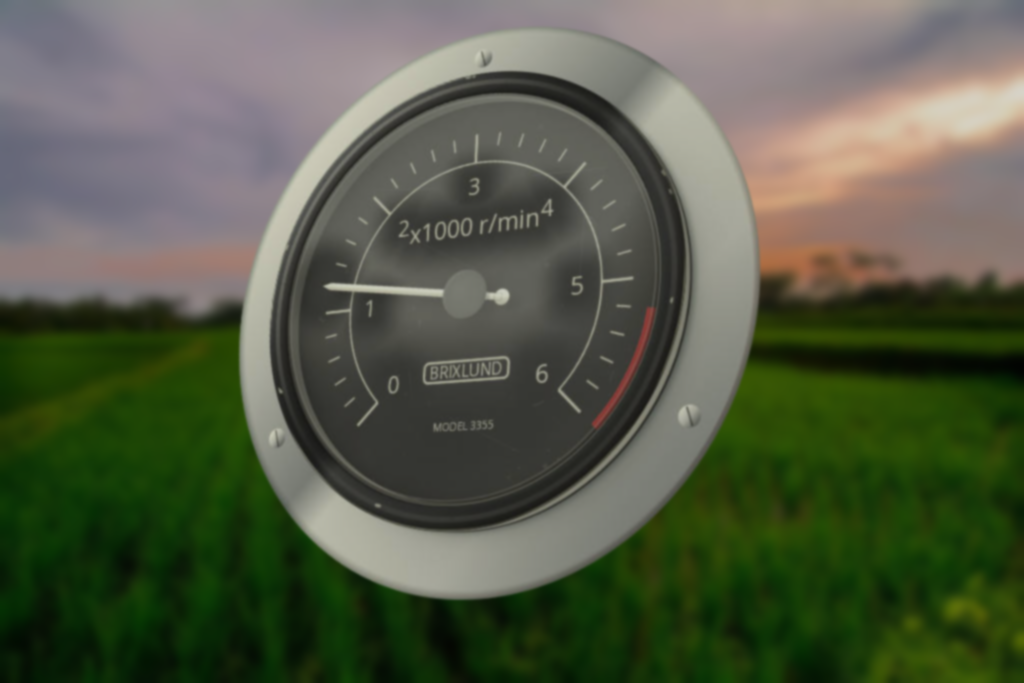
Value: 1200 rpm
